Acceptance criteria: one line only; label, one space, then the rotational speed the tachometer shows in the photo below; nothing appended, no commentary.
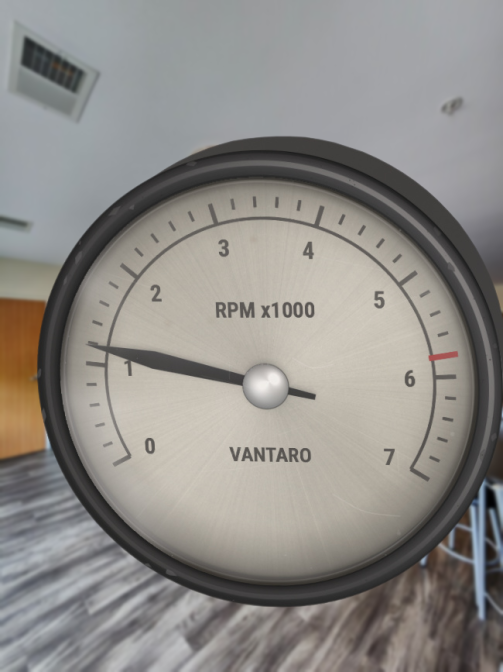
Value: 1200 rpm
